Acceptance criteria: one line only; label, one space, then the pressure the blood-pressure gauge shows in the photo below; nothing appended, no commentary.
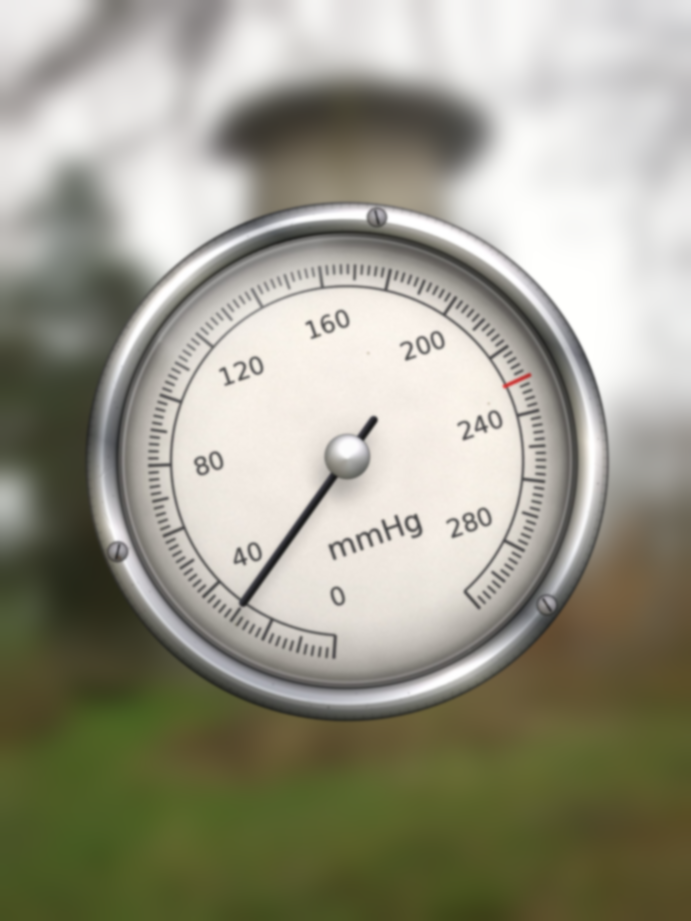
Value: 30 mmHg
